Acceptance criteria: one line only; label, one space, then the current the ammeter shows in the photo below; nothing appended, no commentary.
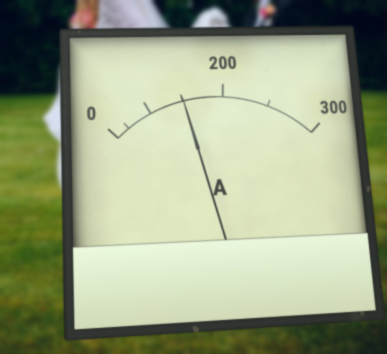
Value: 150 A
